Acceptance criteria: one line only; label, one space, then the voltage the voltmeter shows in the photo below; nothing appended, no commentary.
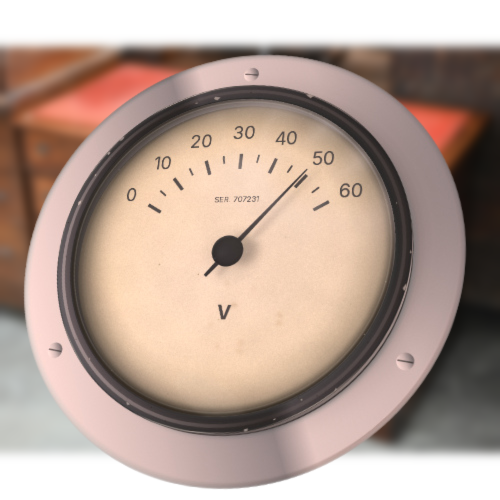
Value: 50 V
